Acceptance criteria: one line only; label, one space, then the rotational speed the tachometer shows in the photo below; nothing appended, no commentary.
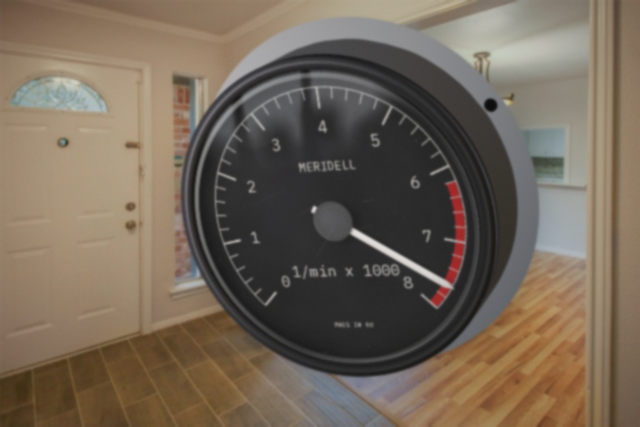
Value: 7600 rpm
